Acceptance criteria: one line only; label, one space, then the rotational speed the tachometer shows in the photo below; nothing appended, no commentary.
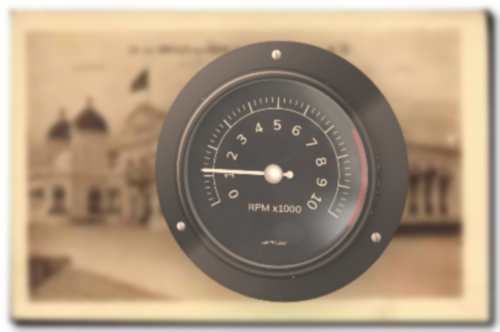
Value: 1200 rpm
